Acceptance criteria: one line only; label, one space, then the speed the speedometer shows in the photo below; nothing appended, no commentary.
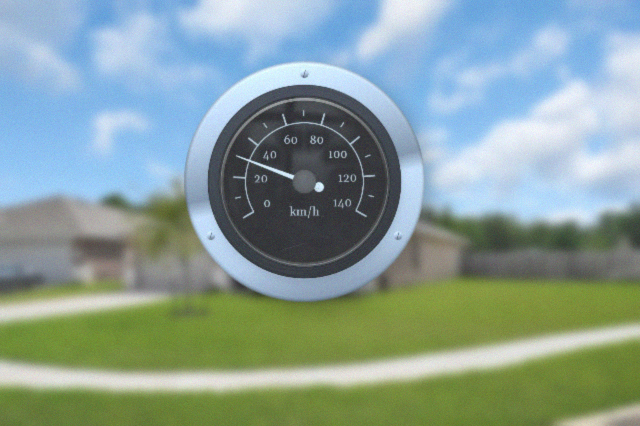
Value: 30 km/h
